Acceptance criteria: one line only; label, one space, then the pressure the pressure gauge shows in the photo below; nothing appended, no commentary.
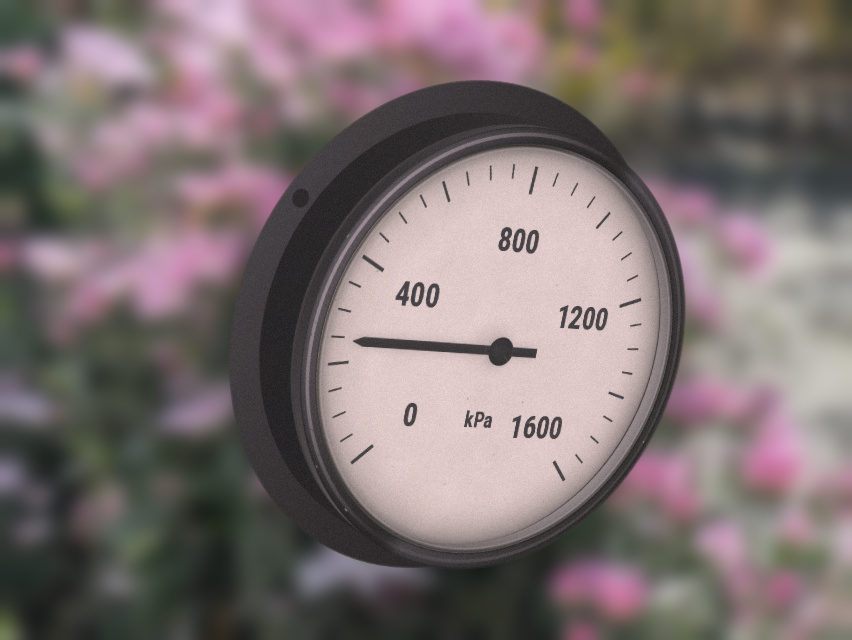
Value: 250 kPa
